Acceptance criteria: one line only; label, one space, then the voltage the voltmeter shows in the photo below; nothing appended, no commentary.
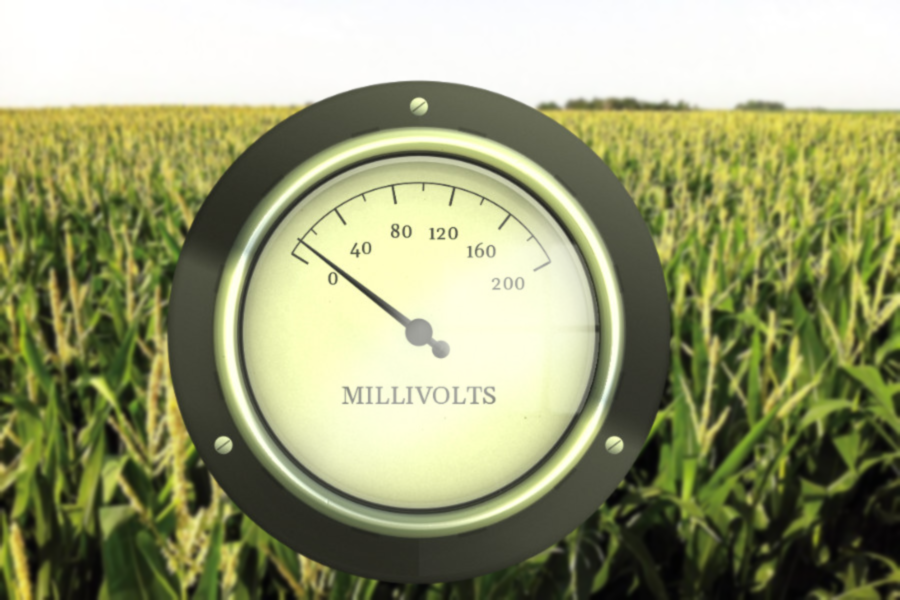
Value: 10 mV
